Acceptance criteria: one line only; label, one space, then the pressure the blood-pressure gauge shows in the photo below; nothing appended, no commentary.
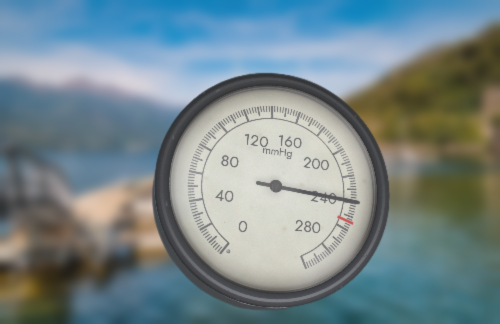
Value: 240 mmHg
